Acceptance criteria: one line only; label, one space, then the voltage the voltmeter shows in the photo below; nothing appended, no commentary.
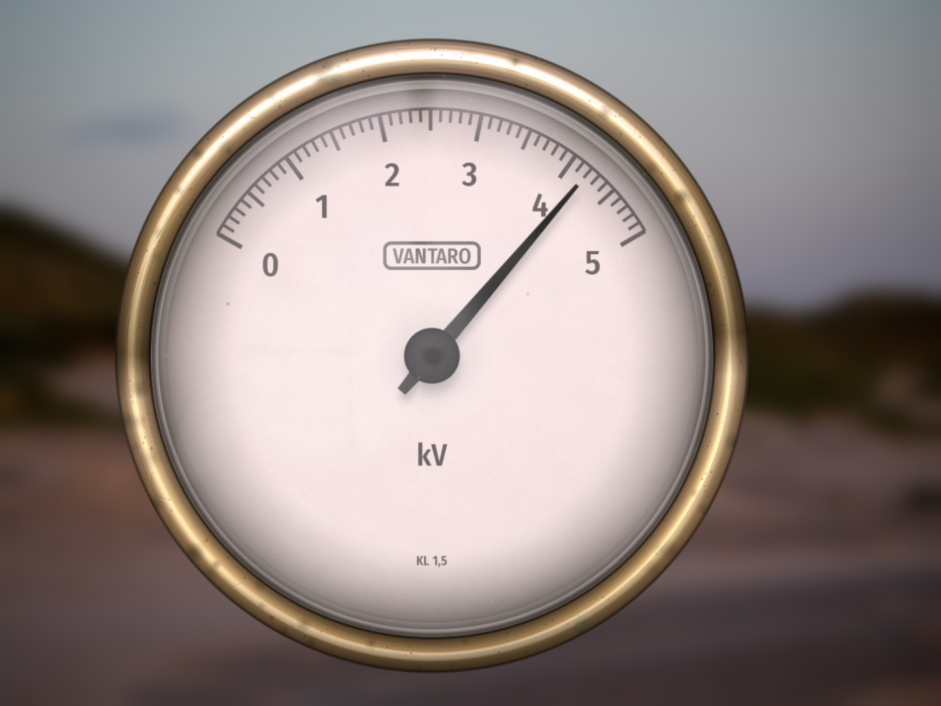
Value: 4.2 kV
